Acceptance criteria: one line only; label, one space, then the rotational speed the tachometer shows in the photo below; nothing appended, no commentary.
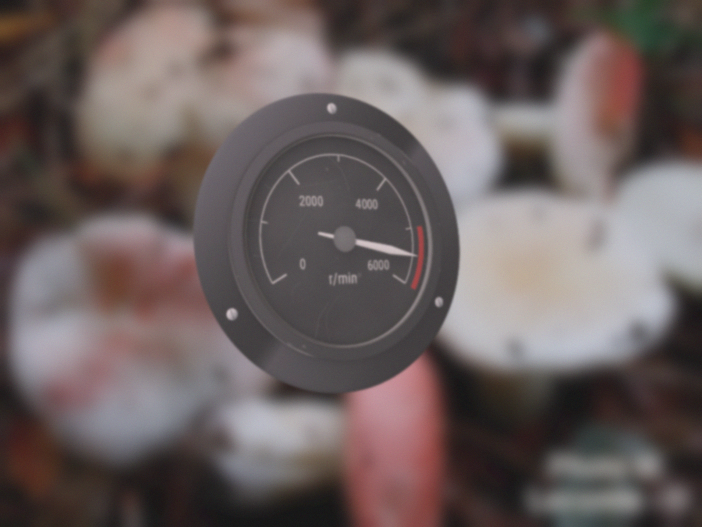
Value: 5500 rpm
